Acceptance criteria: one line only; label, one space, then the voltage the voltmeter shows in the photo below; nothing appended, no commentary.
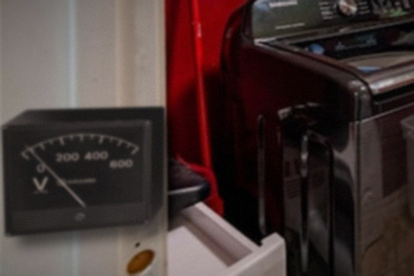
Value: 50 V
